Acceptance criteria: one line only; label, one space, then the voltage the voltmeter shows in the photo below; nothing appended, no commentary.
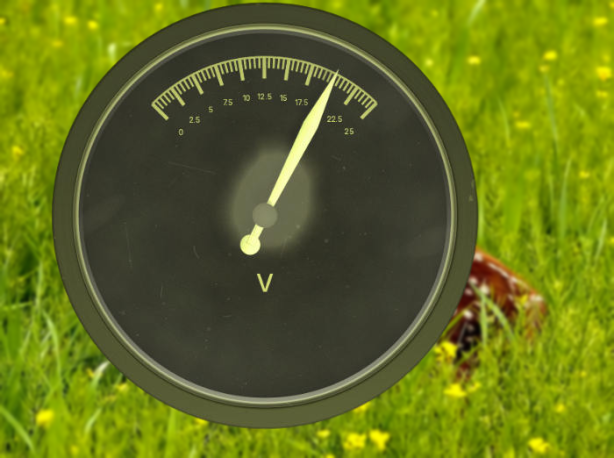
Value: 20 V
